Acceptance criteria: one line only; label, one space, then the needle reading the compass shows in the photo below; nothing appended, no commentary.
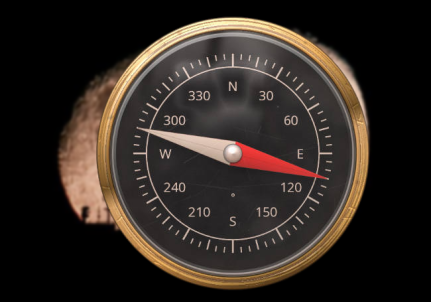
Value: 105 °
